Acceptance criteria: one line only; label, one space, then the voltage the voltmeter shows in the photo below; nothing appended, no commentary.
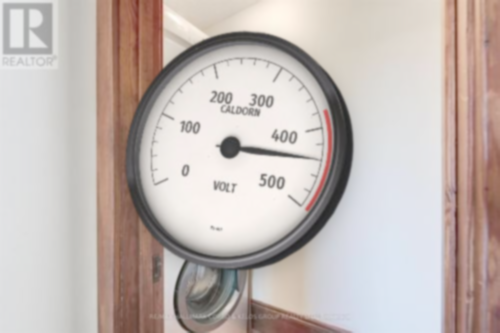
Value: 440 V
